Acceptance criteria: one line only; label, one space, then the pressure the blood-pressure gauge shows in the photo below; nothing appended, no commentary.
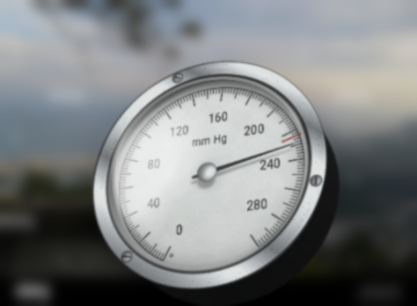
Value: 230 mmHg
